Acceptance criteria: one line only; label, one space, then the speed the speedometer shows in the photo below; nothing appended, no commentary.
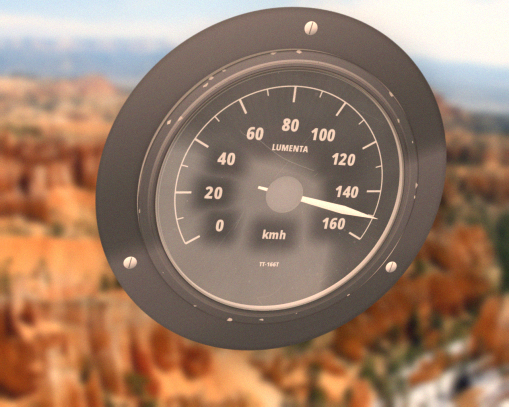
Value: 150 km/h
